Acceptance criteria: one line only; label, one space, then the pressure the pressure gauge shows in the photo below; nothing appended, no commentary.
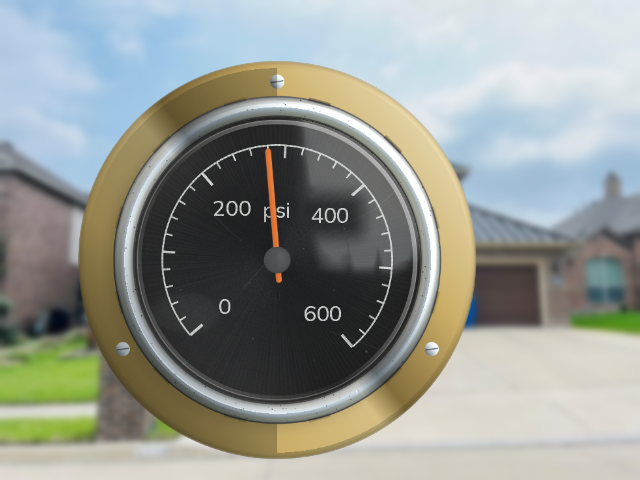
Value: 280 psi
